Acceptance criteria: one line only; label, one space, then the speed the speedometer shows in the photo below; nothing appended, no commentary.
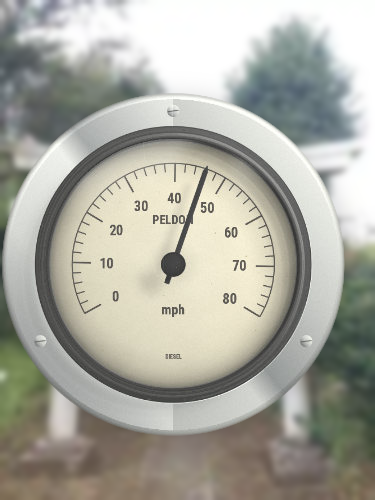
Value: 46 mph
